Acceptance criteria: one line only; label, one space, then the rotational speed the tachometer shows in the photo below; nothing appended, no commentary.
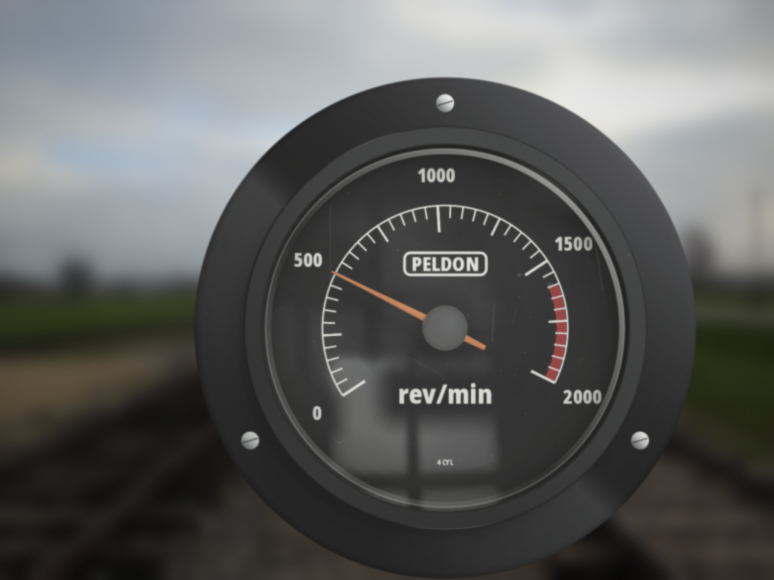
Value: 500 rpm
